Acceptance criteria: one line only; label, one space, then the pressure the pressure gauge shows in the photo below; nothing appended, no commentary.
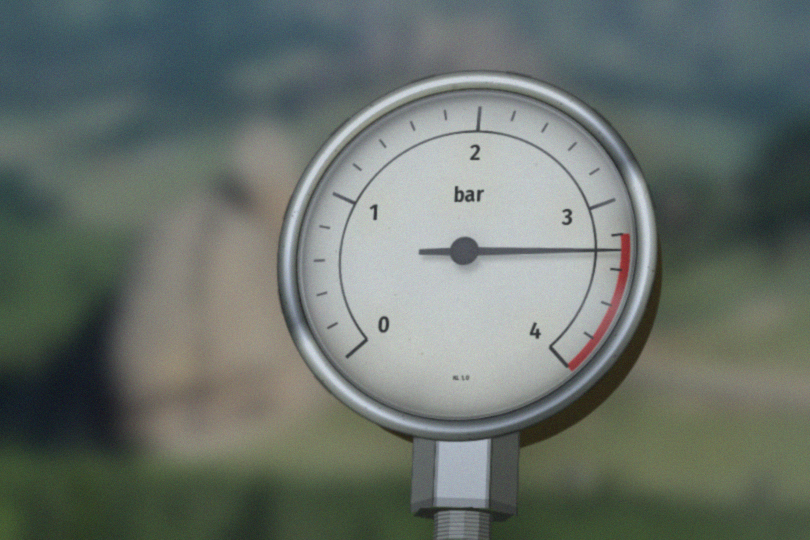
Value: 3.3 bar
